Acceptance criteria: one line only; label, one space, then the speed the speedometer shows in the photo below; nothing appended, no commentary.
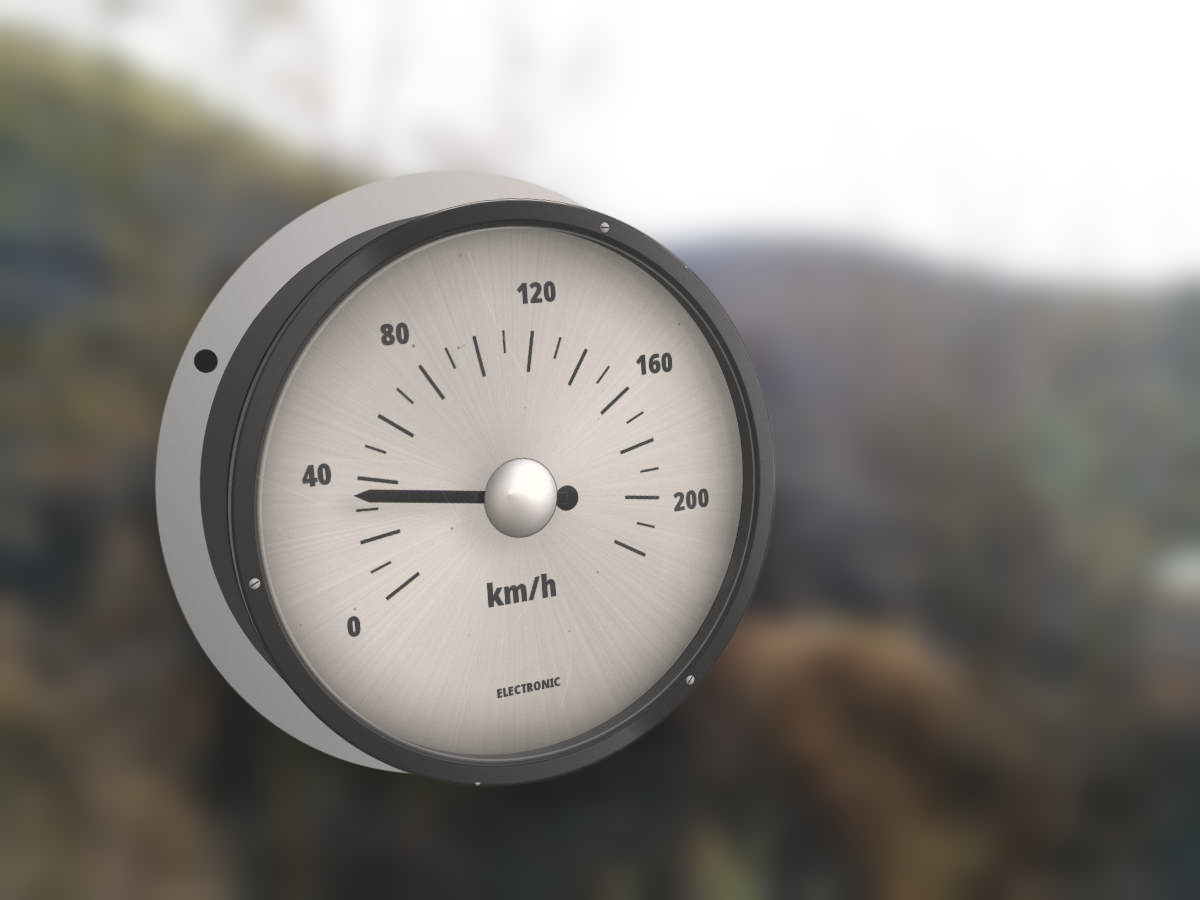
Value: 35 km/h
